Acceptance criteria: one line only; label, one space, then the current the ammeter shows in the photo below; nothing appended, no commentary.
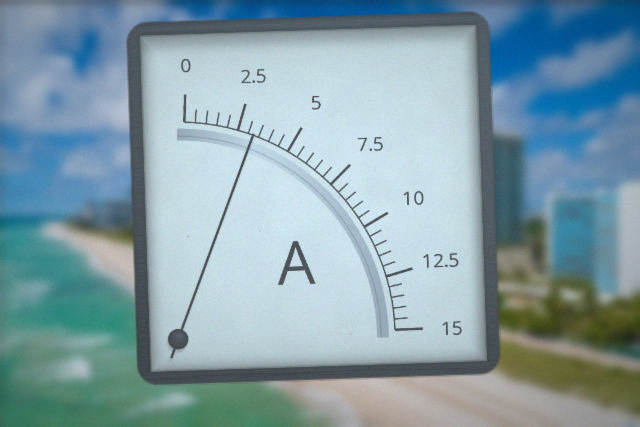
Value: 3.25 A
